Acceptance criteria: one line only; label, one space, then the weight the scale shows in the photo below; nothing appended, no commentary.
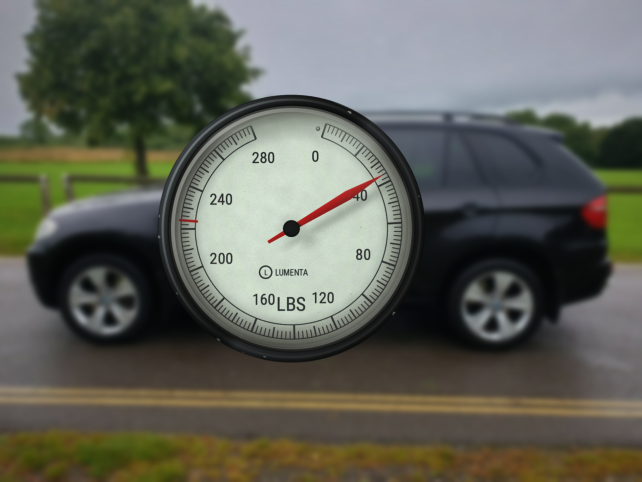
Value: 36 lb
